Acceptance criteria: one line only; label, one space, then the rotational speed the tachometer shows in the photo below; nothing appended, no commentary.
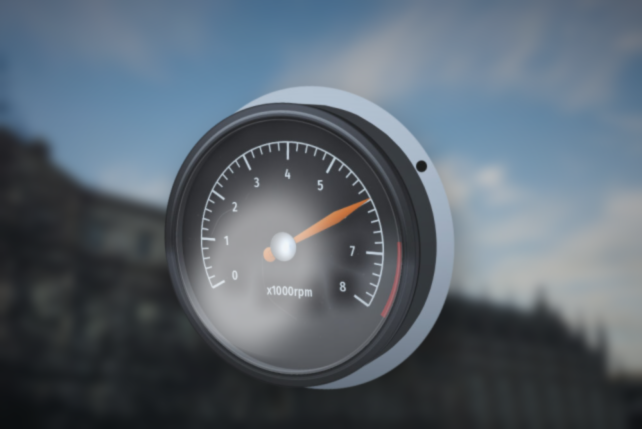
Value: 6000 rpm
